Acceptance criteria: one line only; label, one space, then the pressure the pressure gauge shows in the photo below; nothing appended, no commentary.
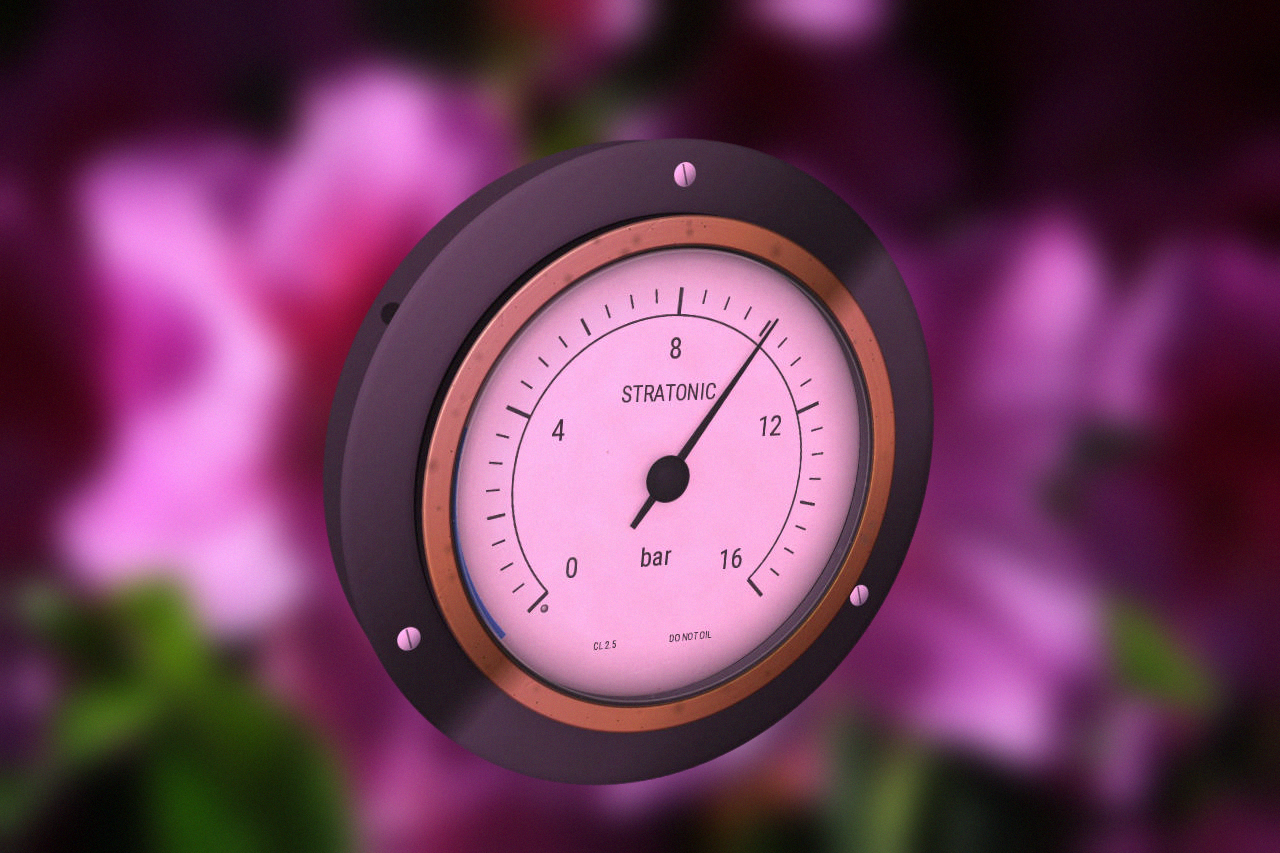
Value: 10 bar
